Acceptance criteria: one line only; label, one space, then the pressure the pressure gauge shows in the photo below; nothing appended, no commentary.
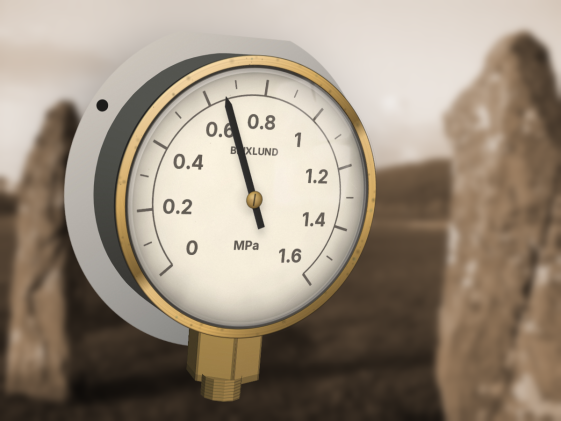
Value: 0.65 MPa
